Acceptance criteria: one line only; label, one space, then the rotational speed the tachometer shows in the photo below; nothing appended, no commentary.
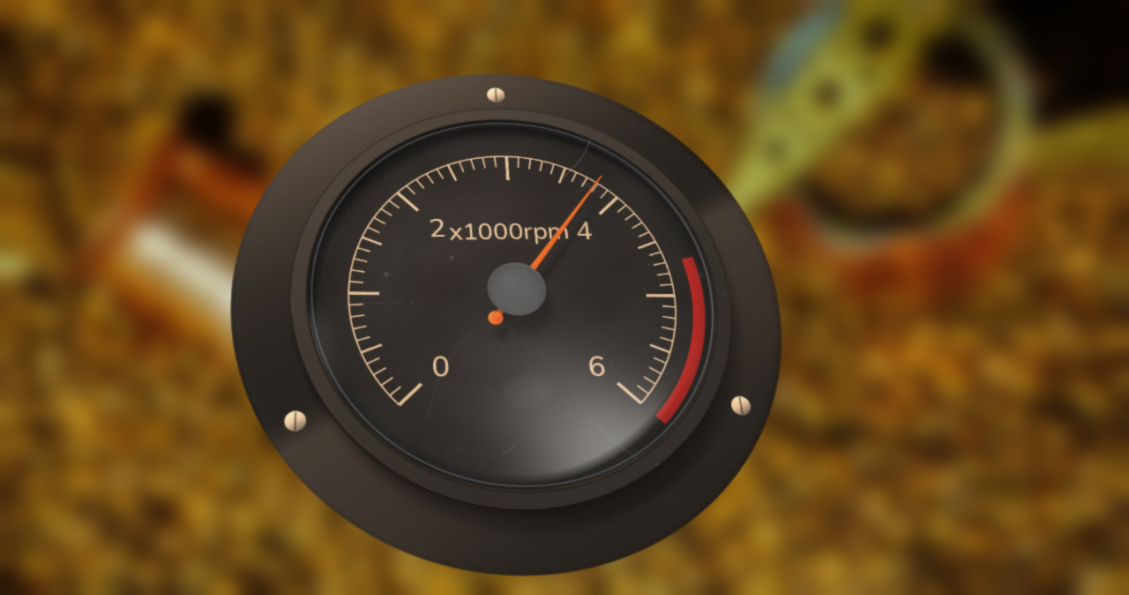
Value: 3800 rpm
